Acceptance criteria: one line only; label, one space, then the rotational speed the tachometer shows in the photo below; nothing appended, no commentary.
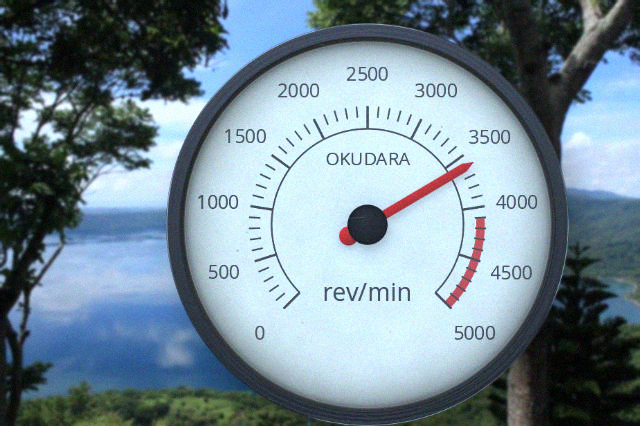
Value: 3600 rpm
